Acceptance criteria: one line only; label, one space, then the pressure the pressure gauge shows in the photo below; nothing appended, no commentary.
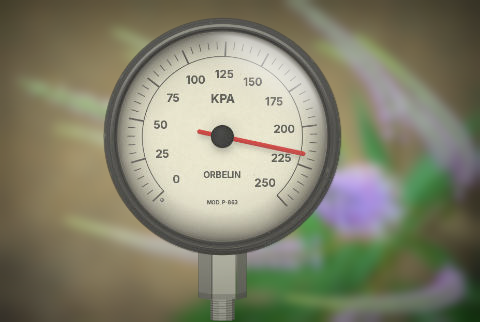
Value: 217.5 kPa
